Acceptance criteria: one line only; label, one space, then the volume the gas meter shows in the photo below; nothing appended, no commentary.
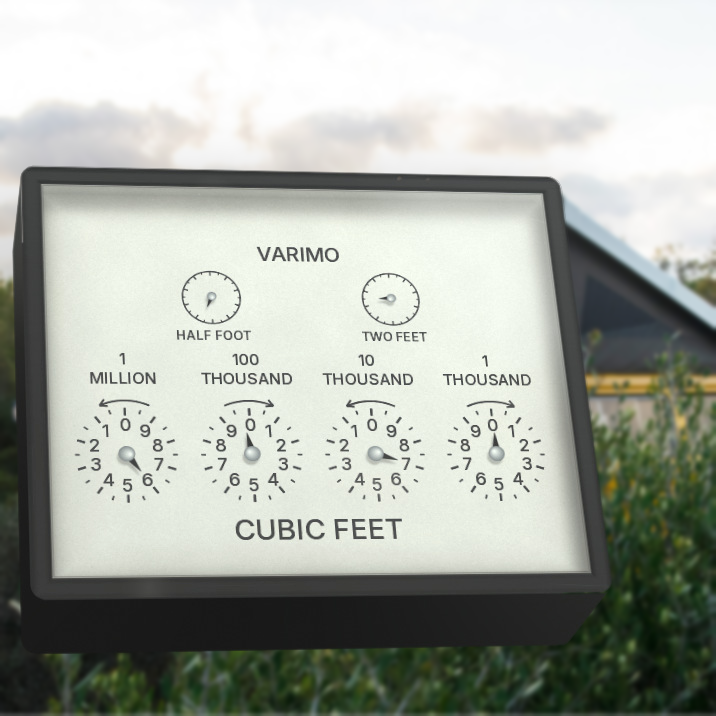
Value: 597000 ft³
